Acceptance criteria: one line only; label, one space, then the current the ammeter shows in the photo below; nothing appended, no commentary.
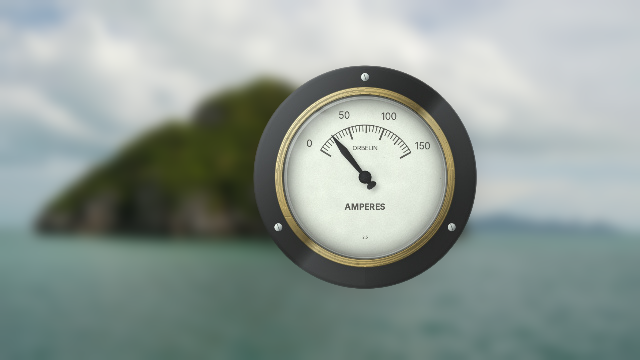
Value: 25 A
